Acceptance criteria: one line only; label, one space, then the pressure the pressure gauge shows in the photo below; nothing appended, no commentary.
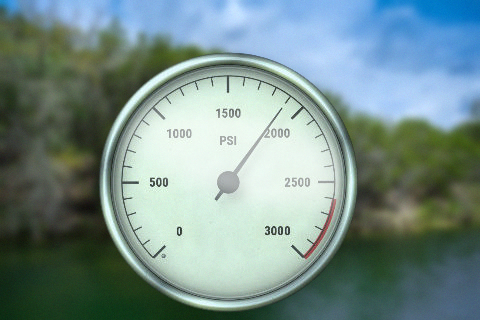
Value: 1900 psi
